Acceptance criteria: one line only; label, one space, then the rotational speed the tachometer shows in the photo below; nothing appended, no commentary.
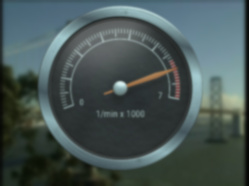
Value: 6000 rpm
